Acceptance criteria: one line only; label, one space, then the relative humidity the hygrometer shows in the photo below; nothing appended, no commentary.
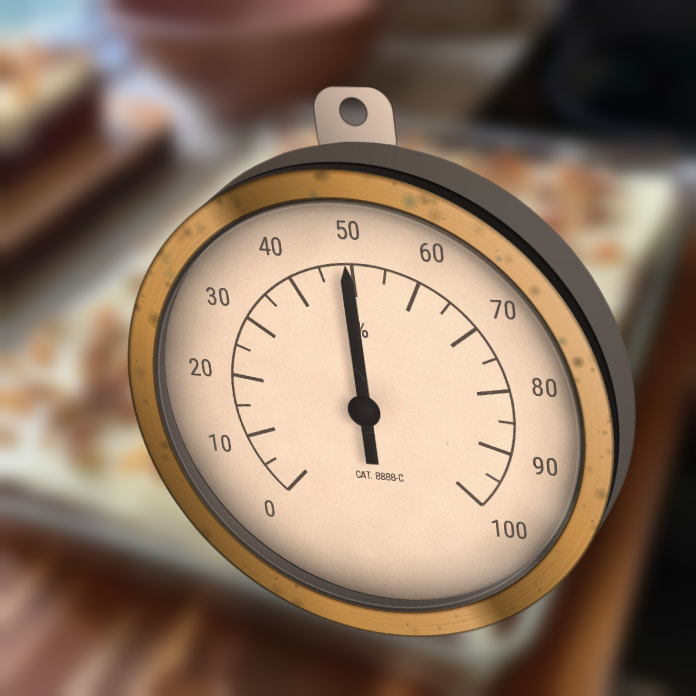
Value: 50 %
